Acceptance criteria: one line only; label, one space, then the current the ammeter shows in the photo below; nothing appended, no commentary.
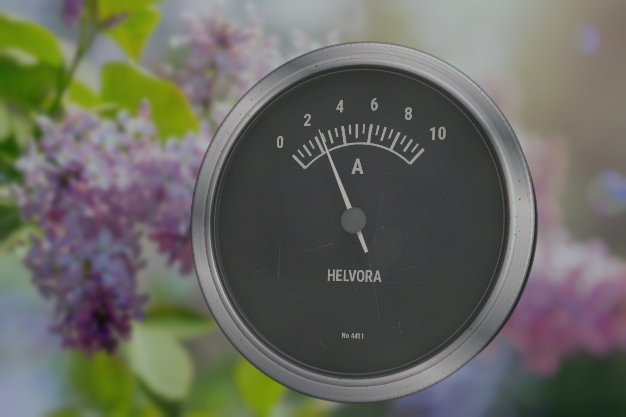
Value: 2.5 A
